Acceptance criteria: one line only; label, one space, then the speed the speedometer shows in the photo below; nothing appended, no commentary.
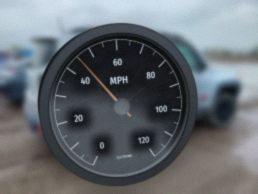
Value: 45 mph
